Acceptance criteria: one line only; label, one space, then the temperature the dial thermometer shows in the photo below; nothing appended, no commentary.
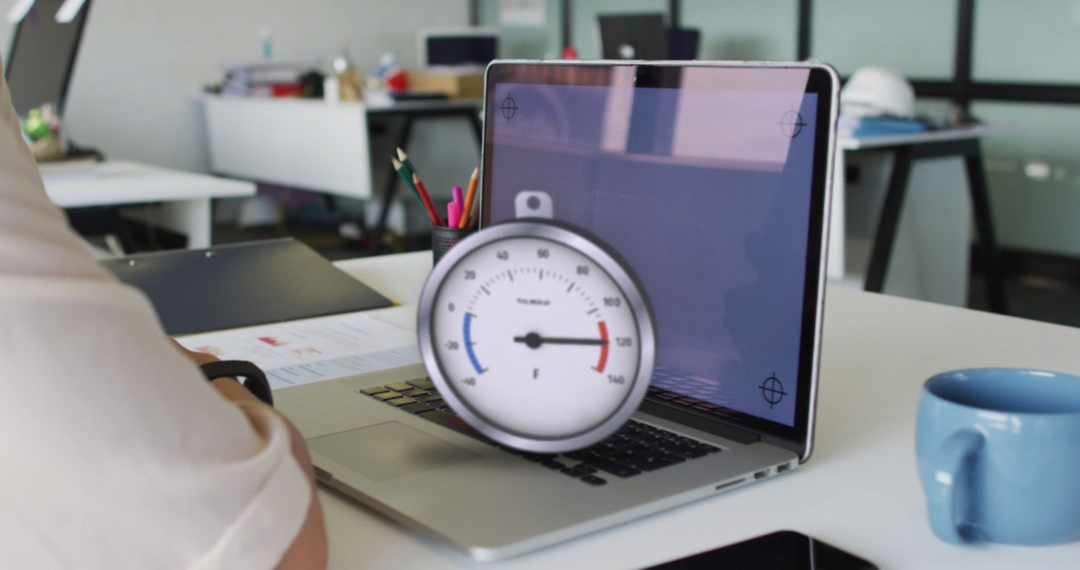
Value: 120 °F
